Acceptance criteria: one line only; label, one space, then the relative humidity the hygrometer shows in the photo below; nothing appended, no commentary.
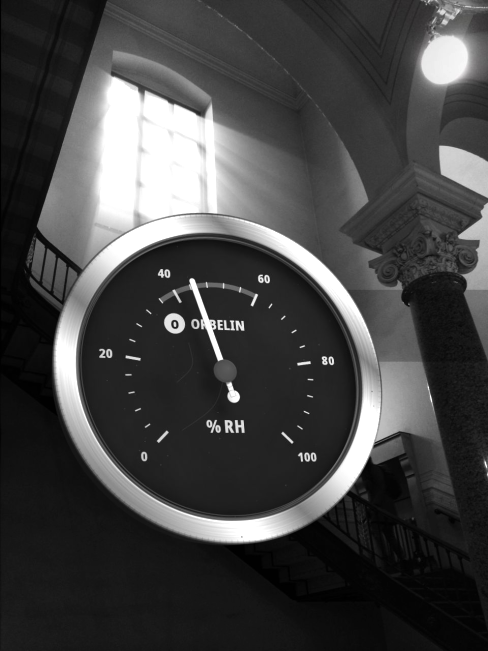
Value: 44 %
